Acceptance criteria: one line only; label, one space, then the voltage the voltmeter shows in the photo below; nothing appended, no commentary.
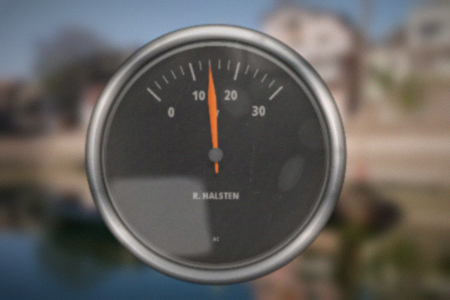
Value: 14 V
